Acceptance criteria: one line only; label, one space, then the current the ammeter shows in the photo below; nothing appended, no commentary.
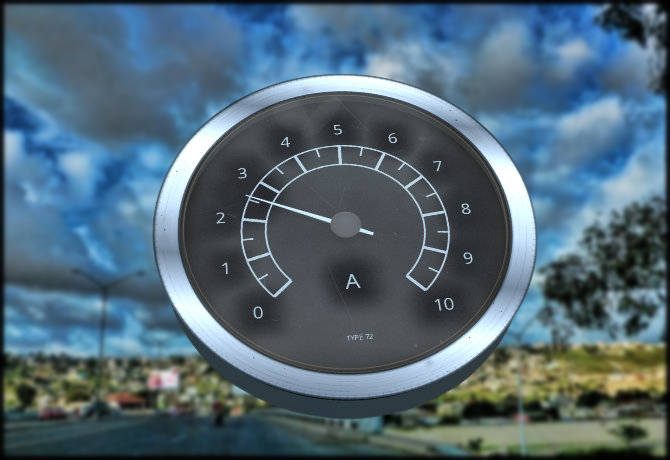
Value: 2.5 A
